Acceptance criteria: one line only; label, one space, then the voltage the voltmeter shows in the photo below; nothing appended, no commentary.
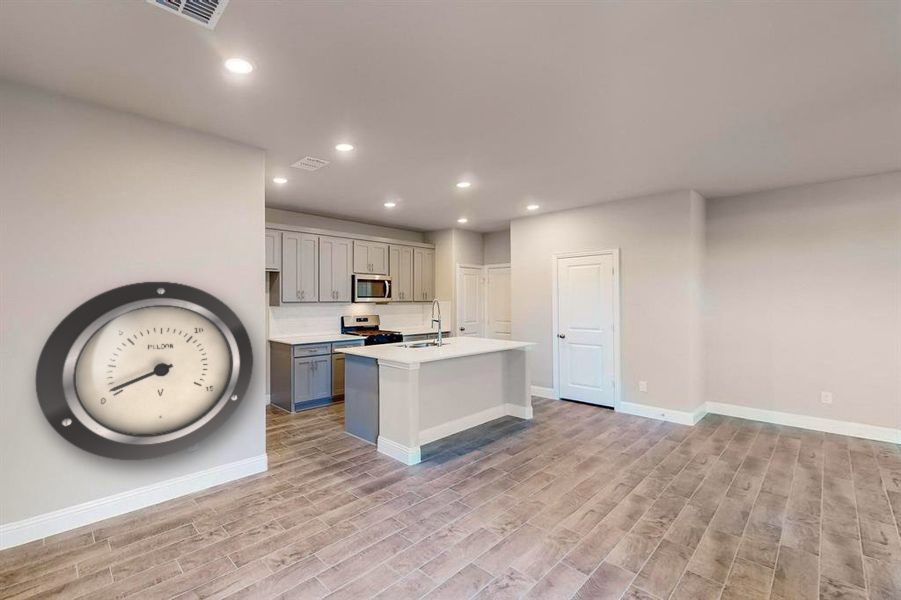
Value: 0.5 V
